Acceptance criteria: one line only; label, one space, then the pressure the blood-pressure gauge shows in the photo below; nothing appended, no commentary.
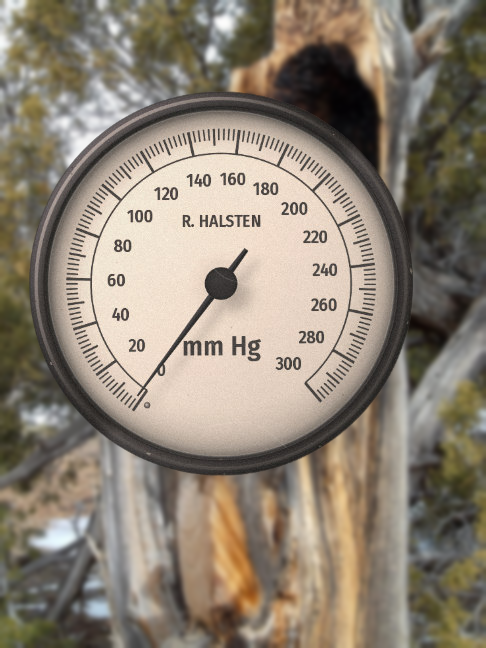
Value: 2 mmHg
